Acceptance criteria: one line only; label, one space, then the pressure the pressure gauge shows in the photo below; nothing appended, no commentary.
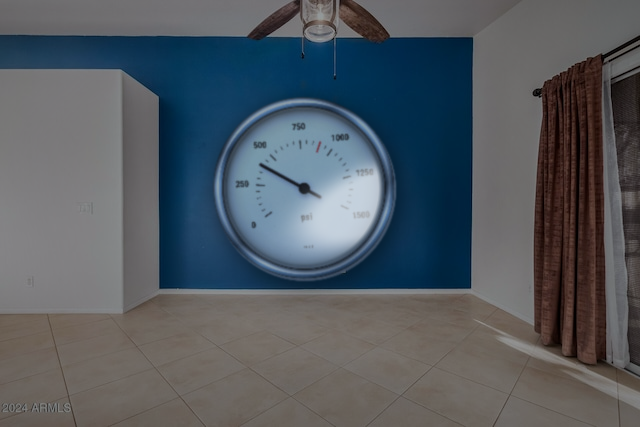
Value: 400 psi
